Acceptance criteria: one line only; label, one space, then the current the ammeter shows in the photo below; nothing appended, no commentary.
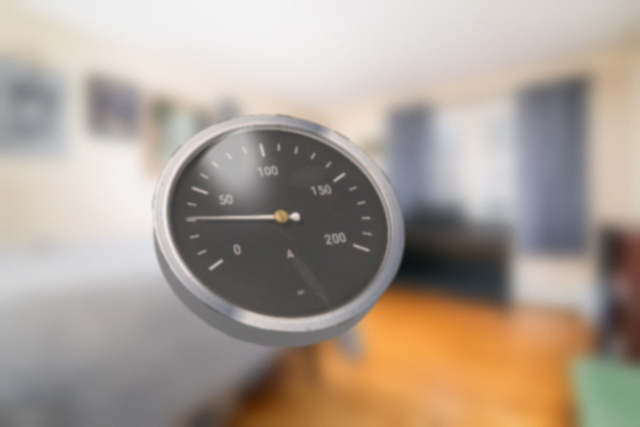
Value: 30 A
